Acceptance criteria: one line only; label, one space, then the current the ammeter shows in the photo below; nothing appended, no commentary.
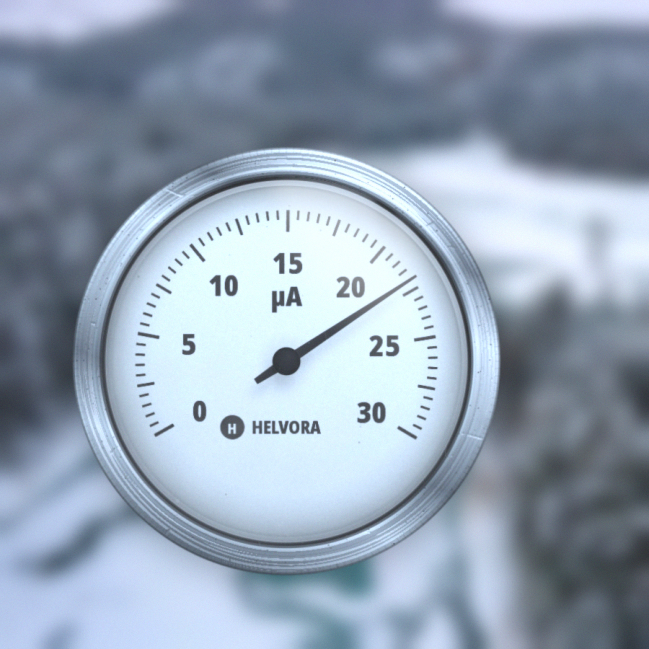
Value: 22 µA
